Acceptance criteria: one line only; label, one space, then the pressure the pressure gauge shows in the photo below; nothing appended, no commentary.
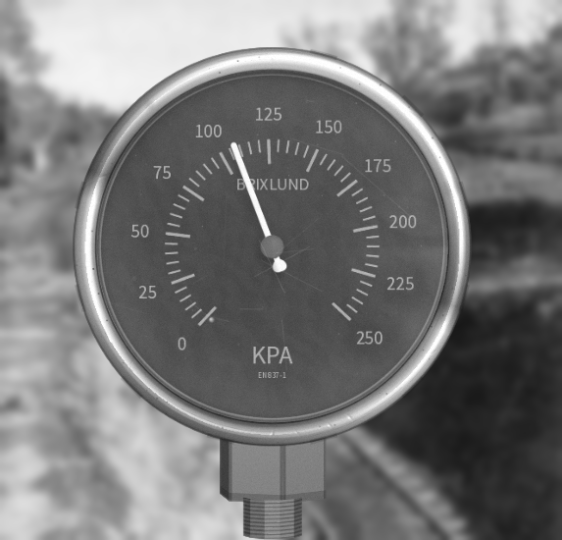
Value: 107.5 kPa
